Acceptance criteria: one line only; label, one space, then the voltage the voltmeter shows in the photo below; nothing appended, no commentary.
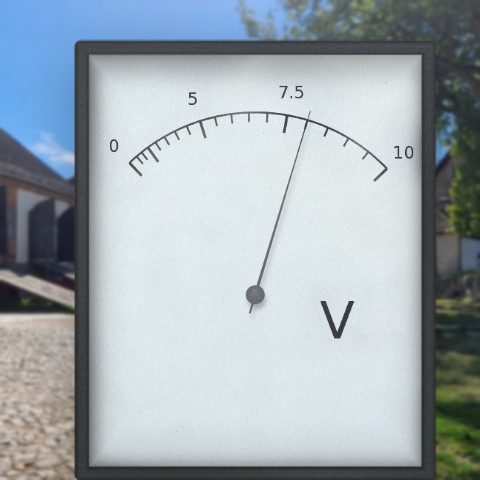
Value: 8 V
